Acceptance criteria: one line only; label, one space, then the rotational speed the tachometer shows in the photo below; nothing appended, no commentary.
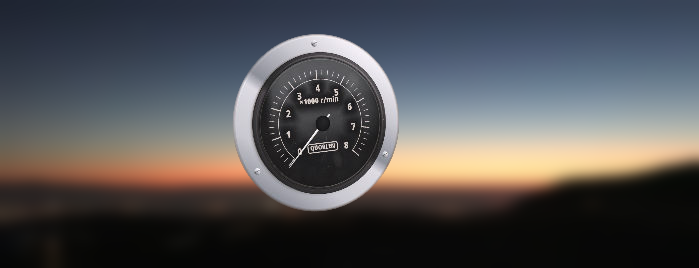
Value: 0 rpm
